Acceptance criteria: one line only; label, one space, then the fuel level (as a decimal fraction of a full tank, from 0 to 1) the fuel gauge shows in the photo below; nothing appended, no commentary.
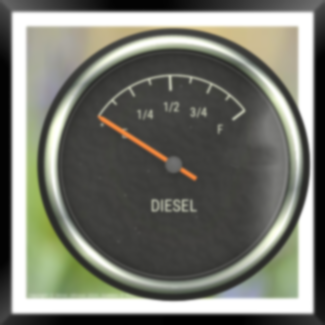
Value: 0
